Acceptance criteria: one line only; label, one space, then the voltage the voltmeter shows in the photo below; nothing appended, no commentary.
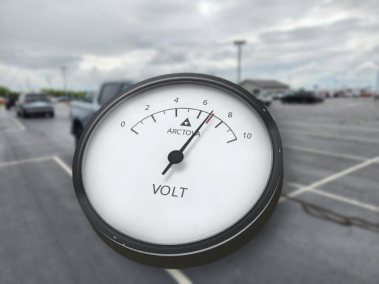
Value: 7 V
